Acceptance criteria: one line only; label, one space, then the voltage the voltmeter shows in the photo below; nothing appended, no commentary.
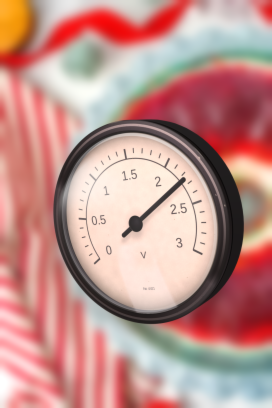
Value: 2.25 V
